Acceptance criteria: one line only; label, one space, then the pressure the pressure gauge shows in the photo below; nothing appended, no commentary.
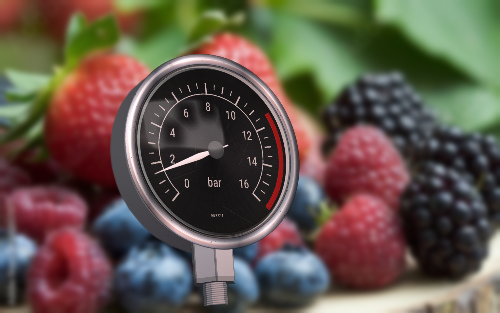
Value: 1.5 bar
